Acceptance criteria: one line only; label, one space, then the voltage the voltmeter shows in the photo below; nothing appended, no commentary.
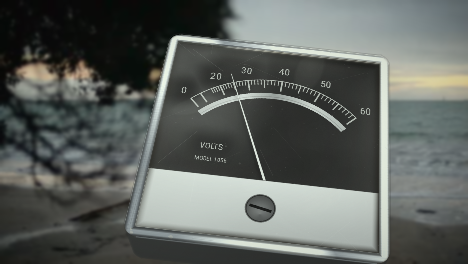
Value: 25 V
